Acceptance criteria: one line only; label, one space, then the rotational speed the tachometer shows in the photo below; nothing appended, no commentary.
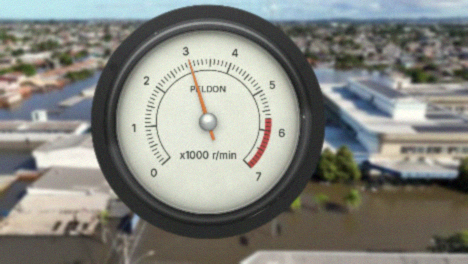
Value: 3000 rpm
